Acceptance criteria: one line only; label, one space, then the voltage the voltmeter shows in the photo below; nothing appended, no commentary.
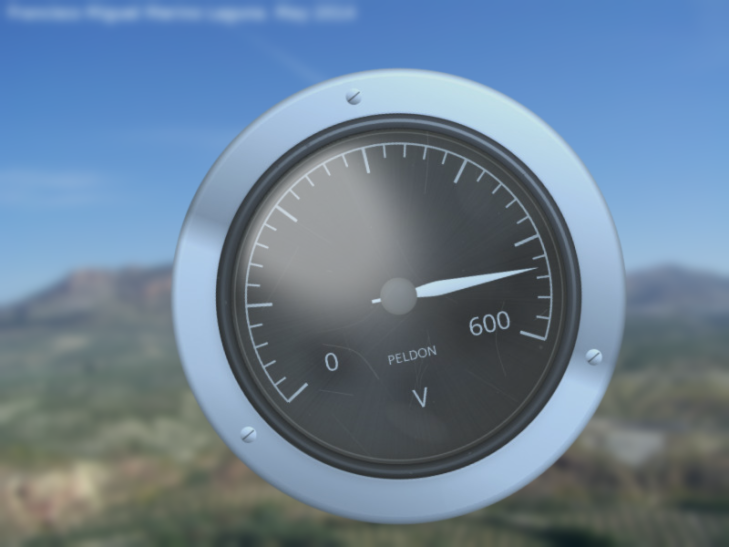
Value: 530 V
